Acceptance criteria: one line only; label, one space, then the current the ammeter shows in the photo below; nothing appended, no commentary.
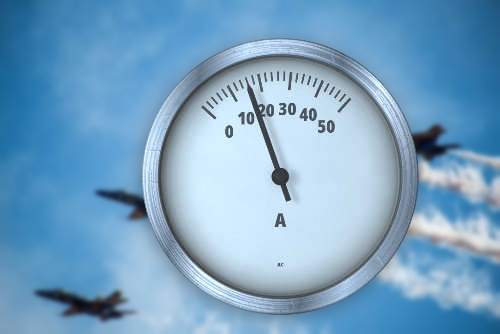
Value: 16 A
